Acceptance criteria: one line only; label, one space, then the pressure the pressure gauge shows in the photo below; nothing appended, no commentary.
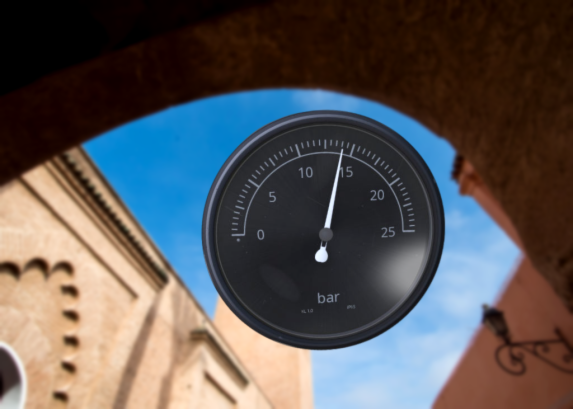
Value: 14 bar
